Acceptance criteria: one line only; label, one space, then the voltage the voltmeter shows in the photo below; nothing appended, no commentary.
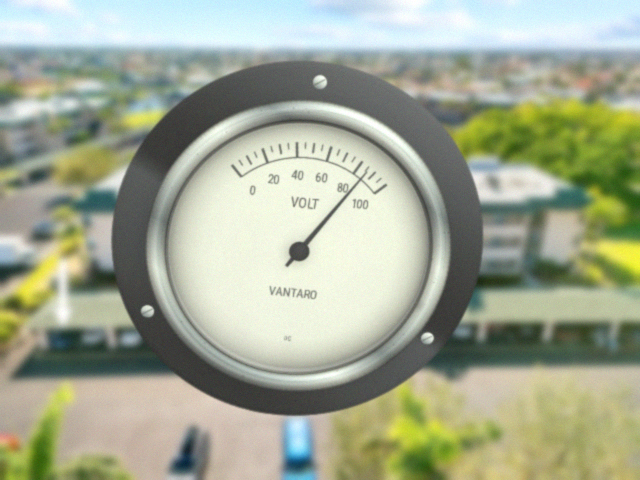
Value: 85 V
